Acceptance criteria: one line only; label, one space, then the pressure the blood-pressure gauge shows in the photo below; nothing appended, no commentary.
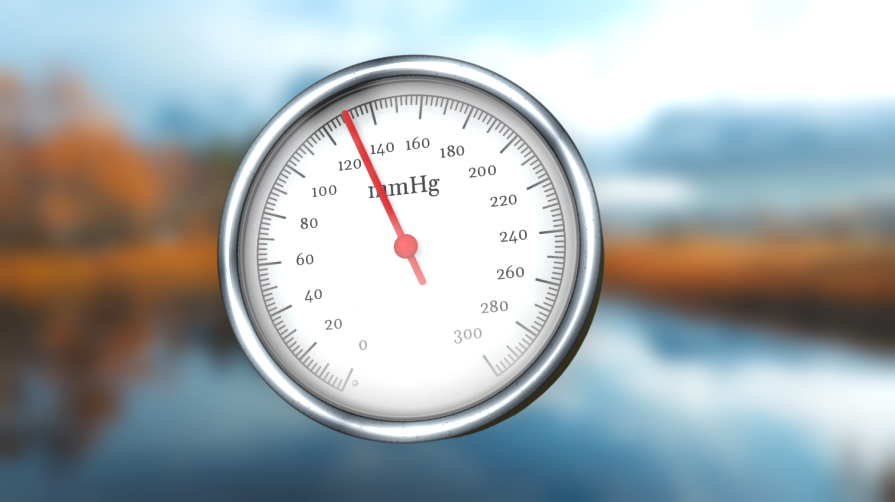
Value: 130 mmHg
